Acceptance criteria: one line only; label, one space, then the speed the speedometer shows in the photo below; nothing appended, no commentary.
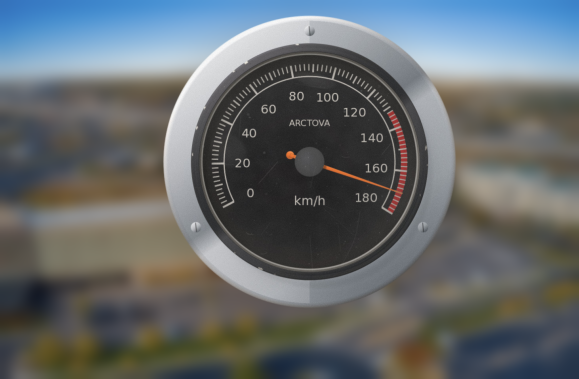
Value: 170 km/h
